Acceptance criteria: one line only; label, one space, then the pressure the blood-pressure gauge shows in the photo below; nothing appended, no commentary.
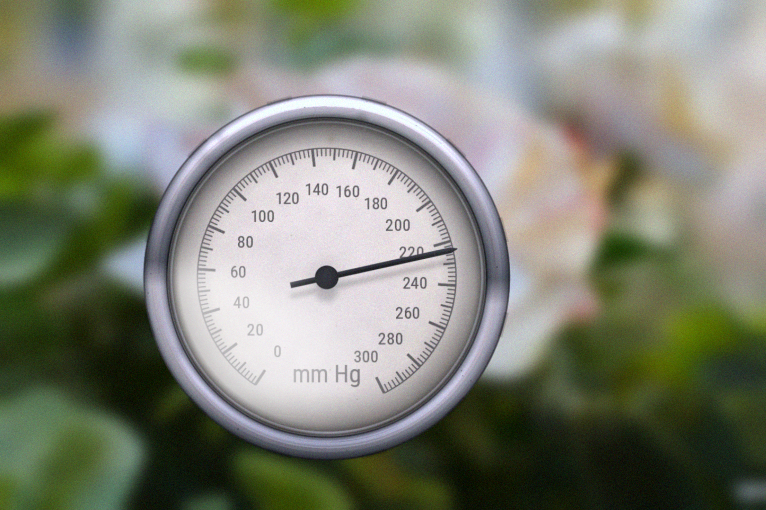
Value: 224 mmHg
